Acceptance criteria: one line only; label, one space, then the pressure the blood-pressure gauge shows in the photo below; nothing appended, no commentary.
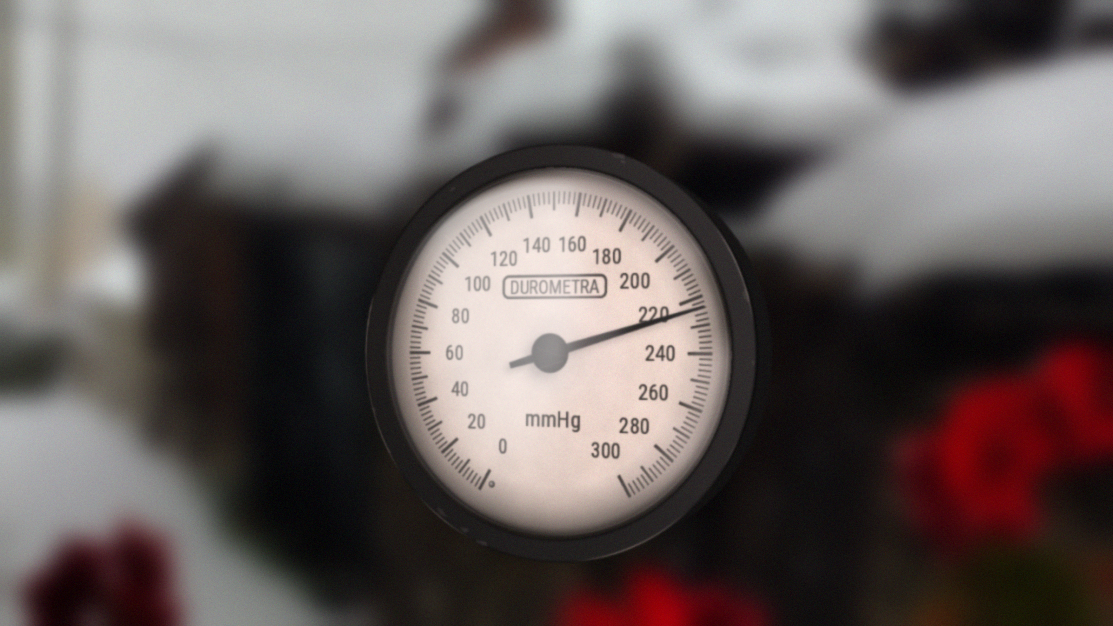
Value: 224 mmHg
